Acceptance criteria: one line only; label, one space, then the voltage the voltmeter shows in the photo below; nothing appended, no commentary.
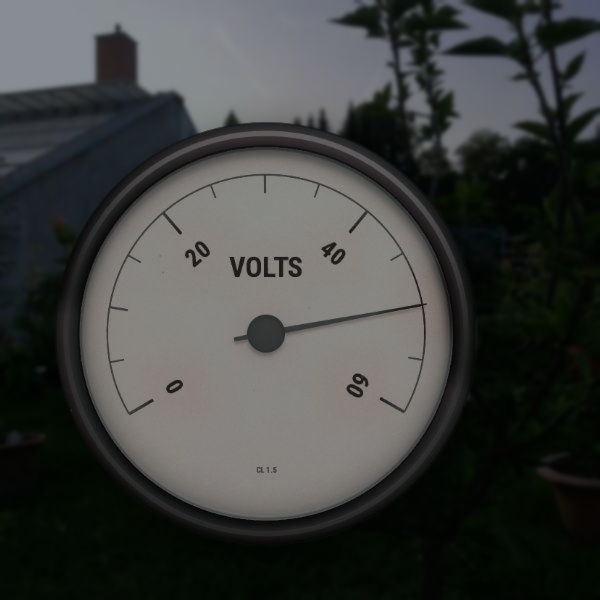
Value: 50 V
